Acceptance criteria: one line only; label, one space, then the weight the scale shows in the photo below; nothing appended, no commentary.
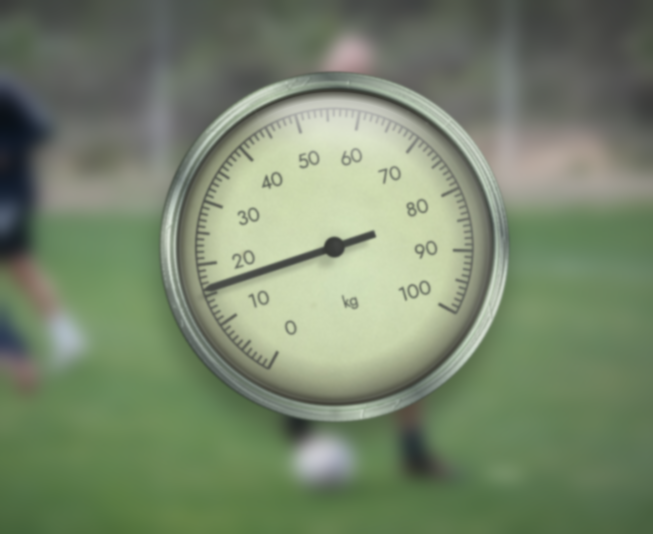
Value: 16 kg
